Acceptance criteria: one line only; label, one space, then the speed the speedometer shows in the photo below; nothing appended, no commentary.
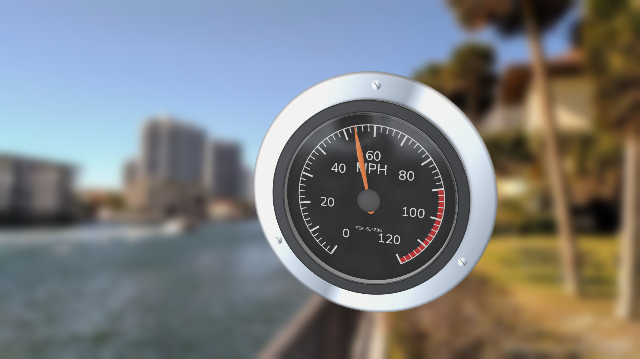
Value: 54 mph
